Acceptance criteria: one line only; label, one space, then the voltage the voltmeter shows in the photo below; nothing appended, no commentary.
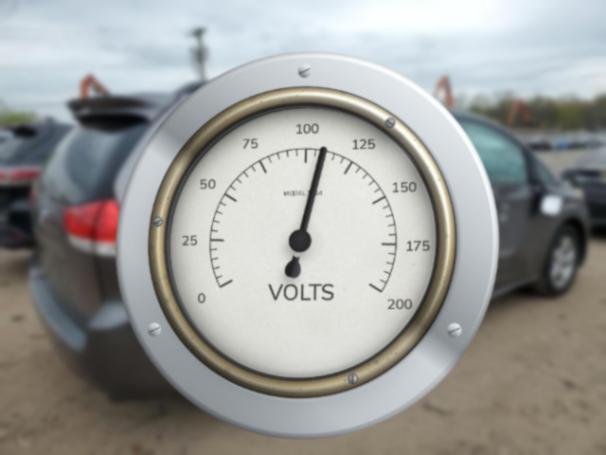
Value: 110 V
